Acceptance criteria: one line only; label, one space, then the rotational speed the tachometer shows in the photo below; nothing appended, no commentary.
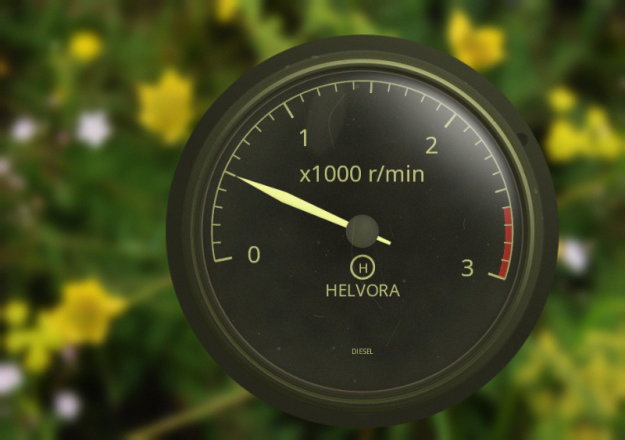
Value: 500 rpm
